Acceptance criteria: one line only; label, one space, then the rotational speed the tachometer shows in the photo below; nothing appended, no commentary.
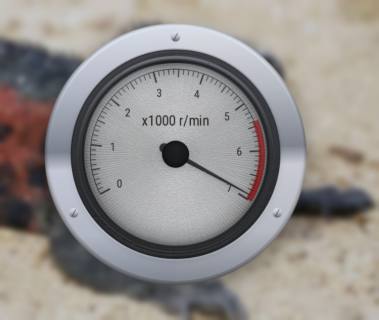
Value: 6900 rpm
